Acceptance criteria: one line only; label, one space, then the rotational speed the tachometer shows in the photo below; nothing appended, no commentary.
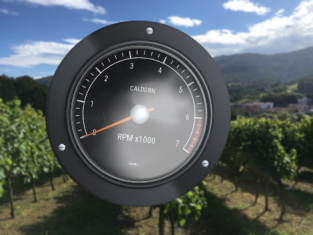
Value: 0 rpm
